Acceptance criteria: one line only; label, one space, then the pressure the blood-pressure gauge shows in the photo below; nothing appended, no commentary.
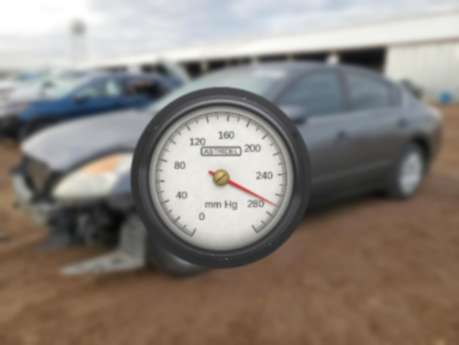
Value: 270 mmHg
